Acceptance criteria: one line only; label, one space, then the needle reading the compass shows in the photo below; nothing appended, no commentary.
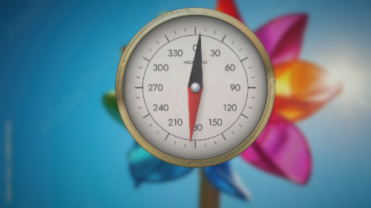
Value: 185 °
